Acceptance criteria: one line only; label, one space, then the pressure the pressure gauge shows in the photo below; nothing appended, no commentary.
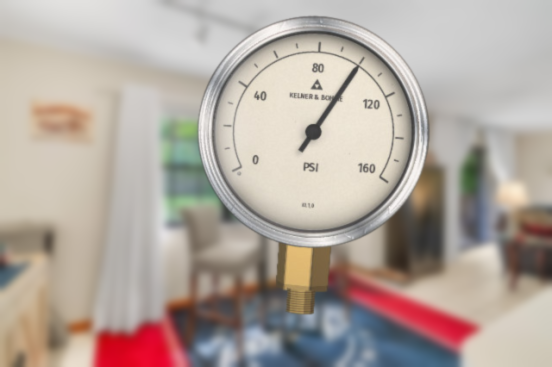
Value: 100 psi
